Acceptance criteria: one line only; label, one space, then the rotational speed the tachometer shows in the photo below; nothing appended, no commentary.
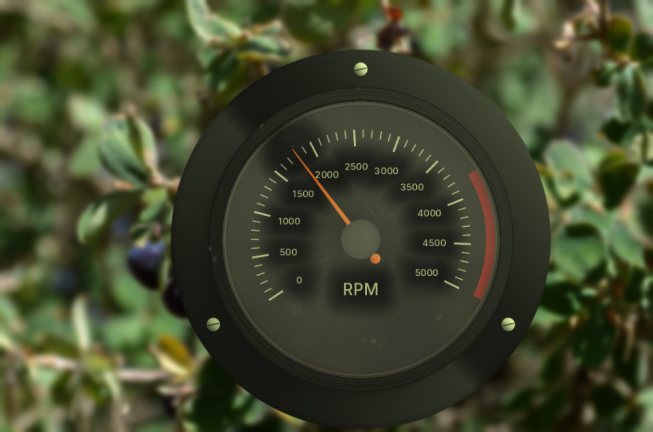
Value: 1800 rpm
